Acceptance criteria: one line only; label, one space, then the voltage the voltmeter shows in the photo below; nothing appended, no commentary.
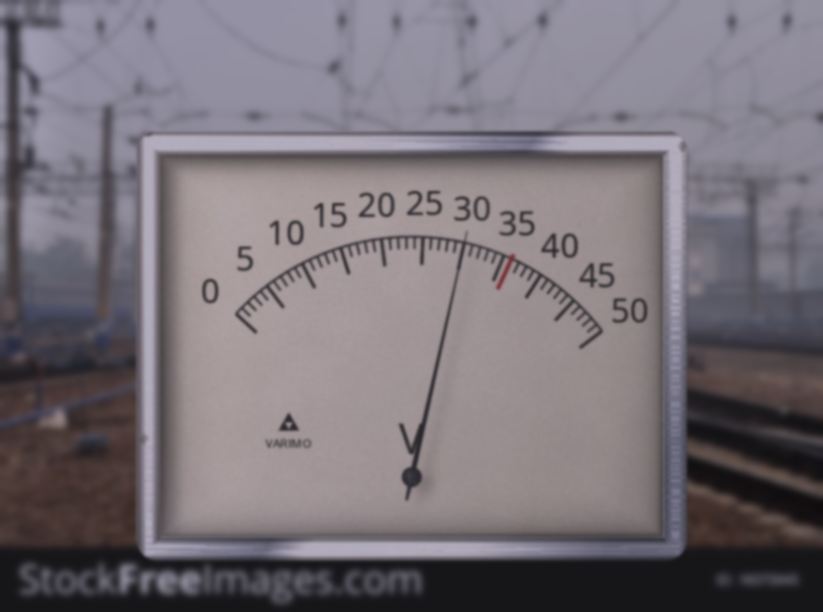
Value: 30 V
